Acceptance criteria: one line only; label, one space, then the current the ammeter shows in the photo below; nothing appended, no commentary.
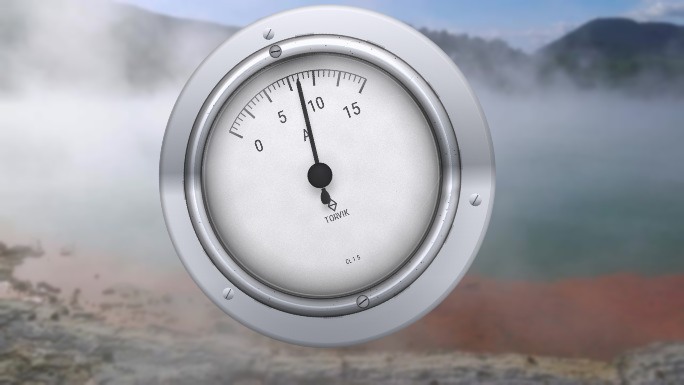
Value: 8.5 A
